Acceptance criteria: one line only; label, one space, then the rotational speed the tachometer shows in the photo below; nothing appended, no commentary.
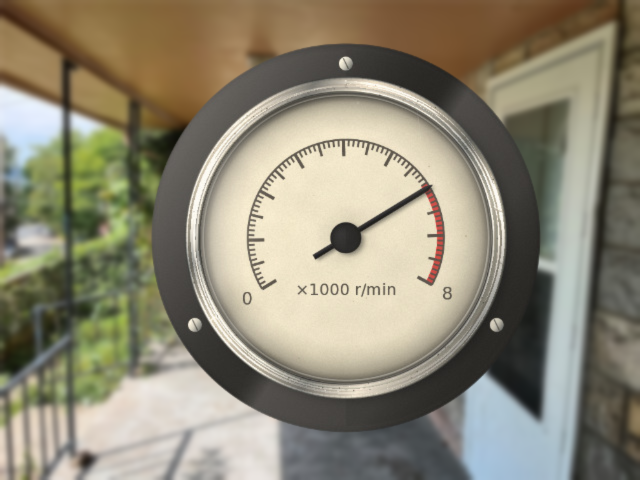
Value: 6000 rpm
